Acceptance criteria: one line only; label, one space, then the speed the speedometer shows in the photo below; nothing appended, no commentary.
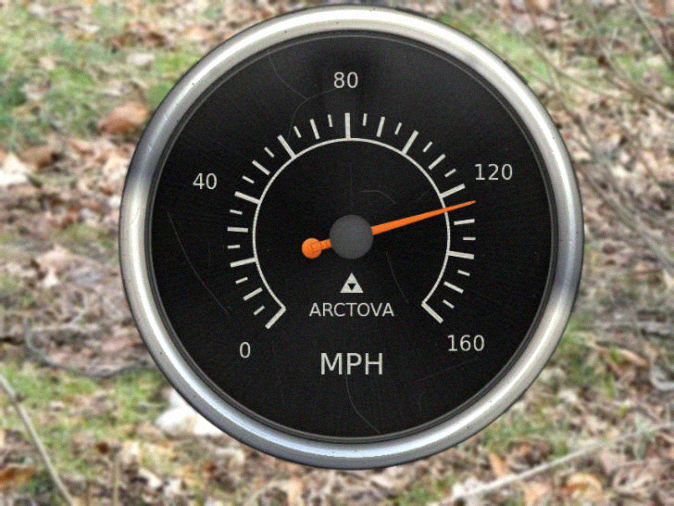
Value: 125 mph
